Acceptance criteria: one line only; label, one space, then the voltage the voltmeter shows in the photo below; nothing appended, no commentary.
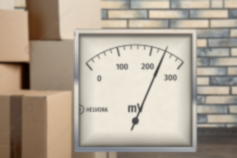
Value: 240 mV
